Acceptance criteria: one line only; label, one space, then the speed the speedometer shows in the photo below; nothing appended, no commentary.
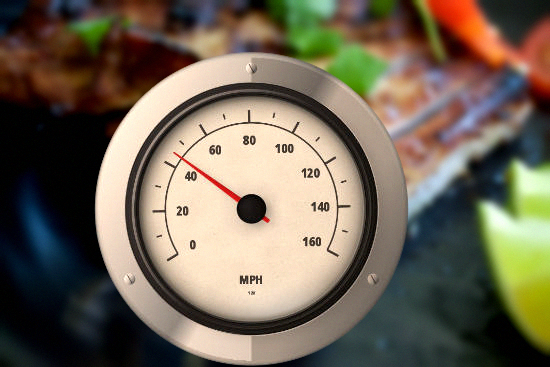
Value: 45 mph
